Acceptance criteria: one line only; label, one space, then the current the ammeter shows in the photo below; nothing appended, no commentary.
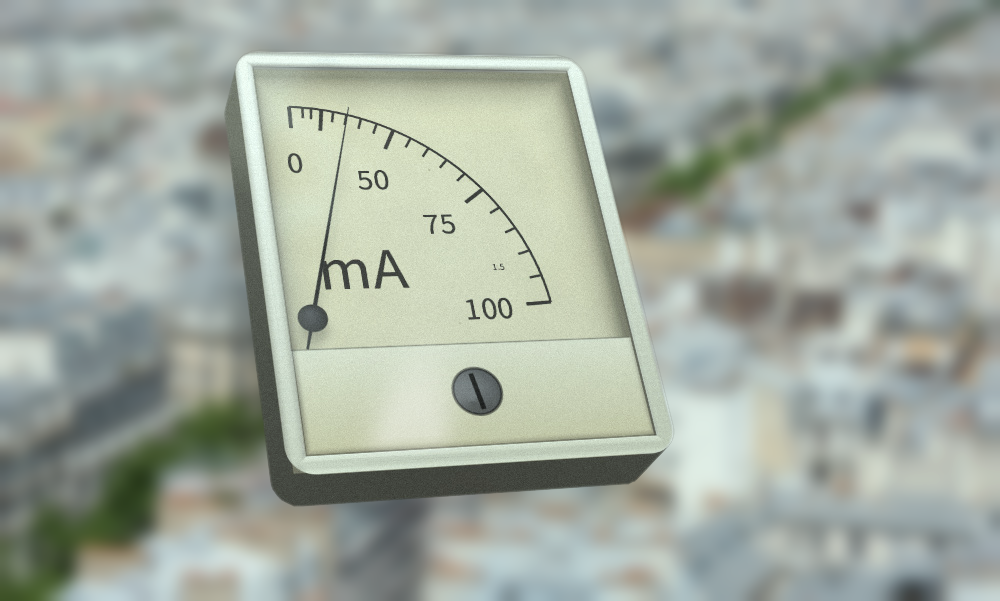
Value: 35 mA
